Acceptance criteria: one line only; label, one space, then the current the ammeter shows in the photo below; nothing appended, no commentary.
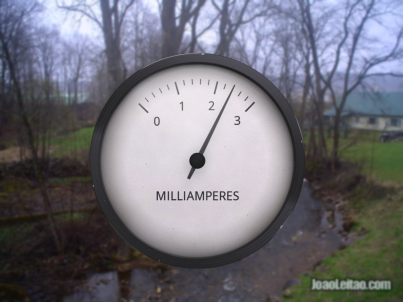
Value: 2.4 mA
